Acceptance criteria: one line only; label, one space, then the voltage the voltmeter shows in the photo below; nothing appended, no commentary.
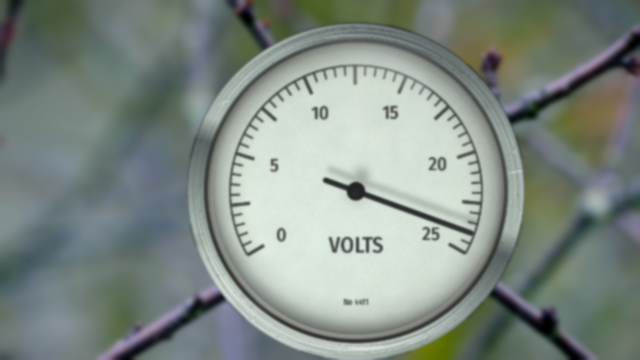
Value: 24 V
